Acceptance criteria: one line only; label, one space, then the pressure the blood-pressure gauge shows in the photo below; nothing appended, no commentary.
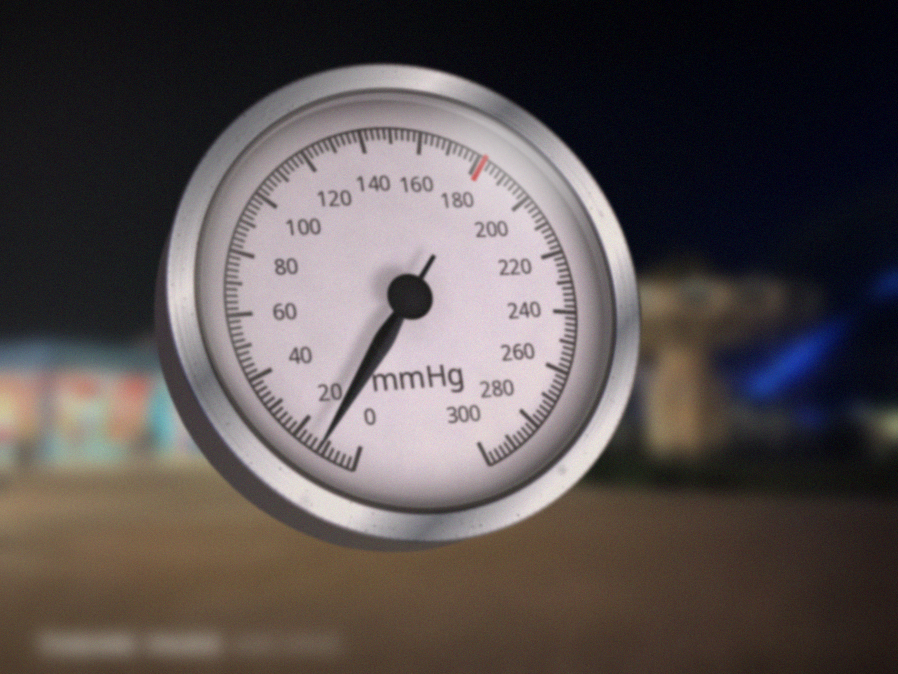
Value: 12 mmHg
